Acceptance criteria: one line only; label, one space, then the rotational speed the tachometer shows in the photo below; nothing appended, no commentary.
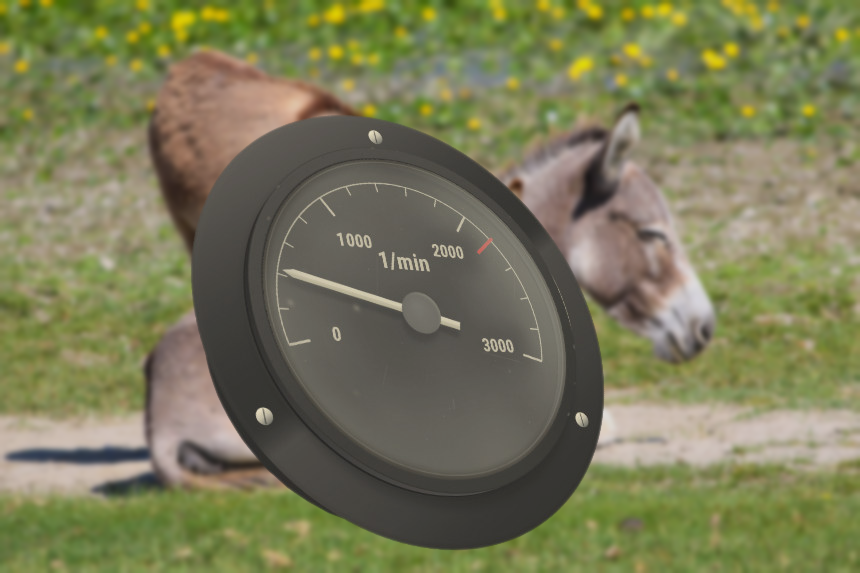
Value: 400 rpm
